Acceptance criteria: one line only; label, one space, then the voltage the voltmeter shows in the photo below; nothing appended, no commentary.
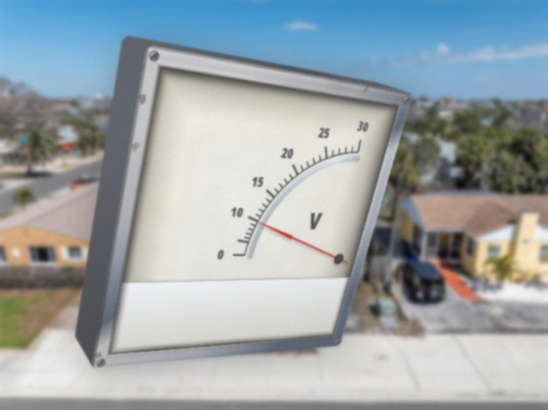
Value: 10 V
